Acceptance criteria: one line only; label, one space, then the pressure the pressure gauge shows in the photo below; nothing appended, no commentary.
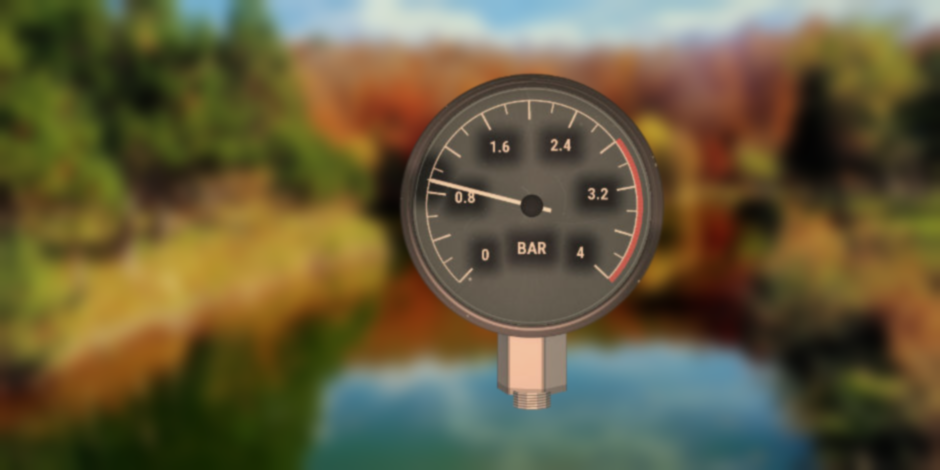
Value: 0.9 bar
